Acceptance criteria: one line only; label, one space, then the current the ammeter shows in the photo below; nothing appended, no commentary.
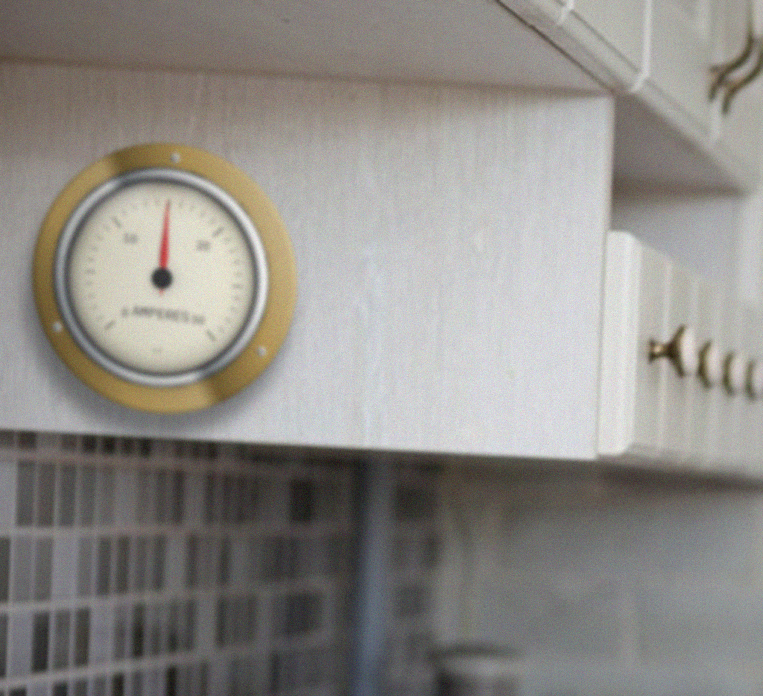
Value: 15 A
